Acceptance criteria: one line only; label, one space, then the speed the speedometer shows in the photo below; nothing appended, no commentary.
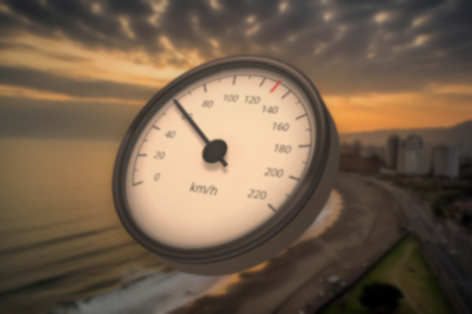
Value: 60 km/h
